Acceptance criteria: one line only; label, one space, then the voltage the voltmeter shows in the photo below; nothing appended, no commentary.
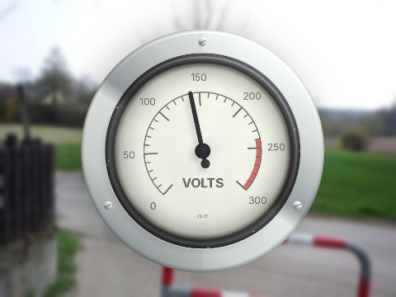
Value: 140 V
